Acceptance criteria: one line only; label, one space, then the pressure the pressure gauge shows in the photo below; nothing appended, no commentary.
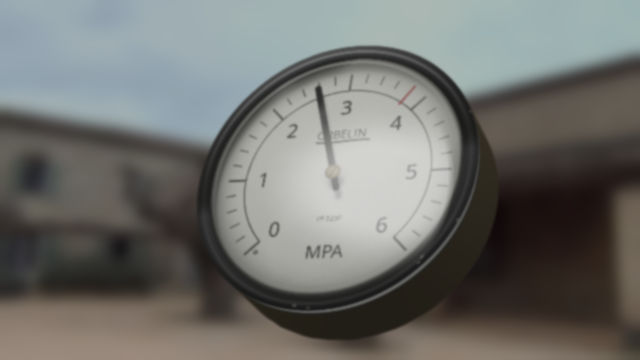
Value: 2.6 MPa
